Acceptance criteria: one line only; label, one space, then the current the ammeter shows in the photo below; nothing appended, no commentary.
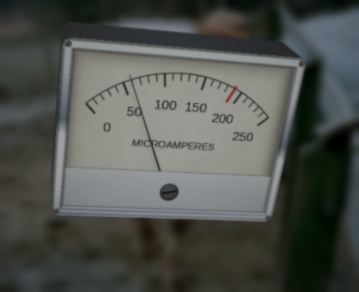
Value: 60 µA
